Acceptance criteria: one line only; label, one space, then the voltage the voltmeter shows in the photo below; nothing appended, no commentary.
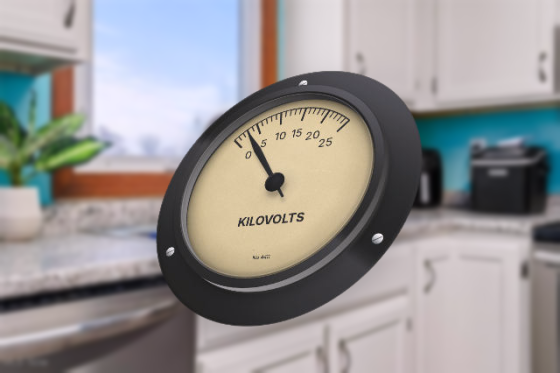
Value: 3 kV
